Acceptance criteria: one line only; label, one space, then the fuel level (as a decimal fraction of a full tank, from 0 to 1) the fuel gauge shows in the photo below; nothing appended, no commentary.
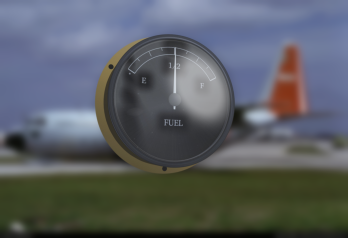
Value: 0.5
